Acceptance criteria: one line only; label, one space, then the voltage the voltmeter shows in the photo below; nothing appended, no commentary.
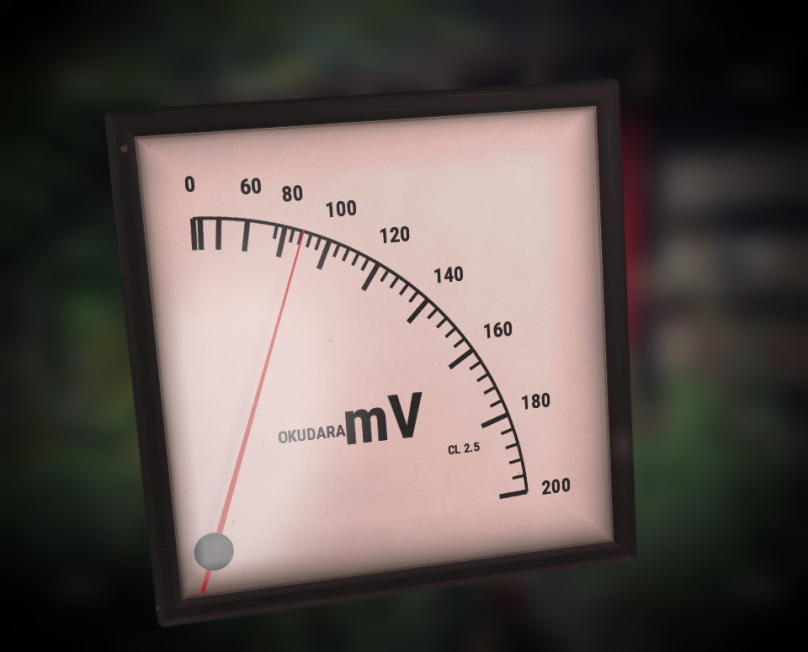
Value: 88 mV
